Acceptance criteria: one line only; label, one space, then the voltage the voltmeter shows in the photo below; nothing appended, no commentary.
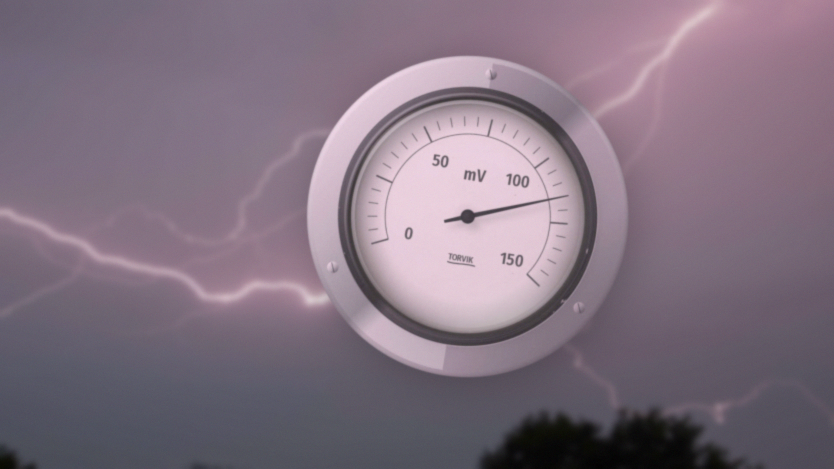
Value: 115 mV
